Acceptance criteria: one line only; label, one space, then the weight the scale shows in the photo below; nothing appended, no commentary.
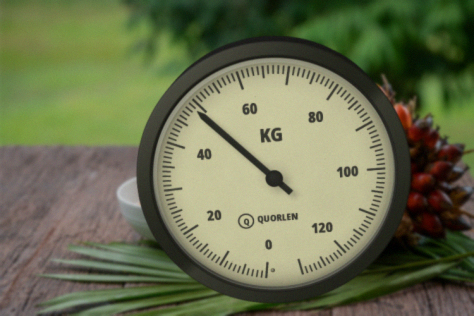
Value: 49 kg
